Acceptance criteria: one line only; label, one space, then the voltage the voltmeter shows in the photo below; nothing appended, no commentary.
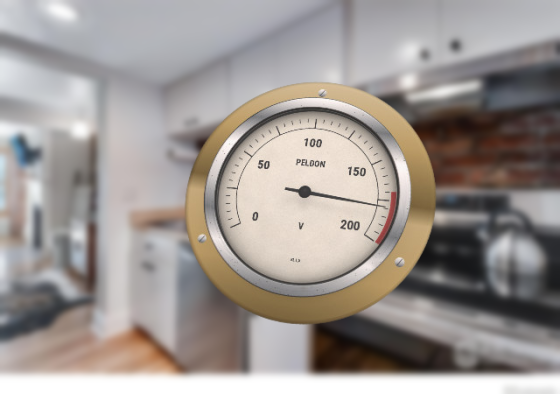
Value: 180 V
